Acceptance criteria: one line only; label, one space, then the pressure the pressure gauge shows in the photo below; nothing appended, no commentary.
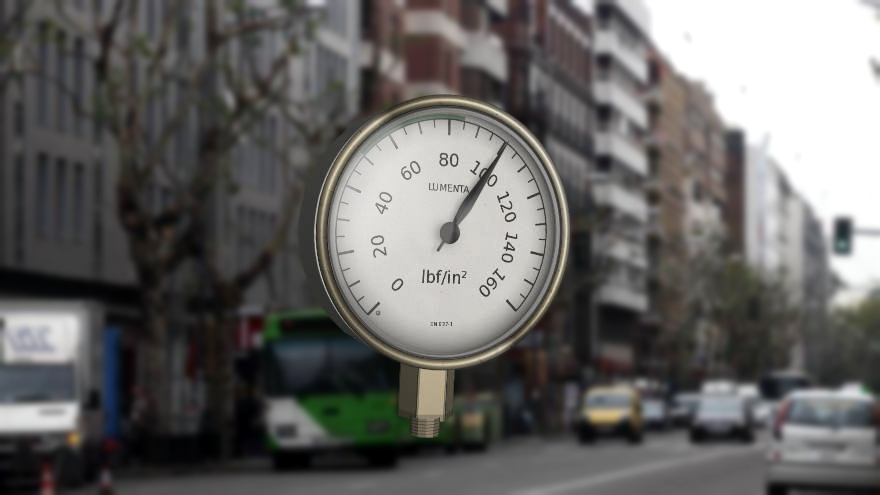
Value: 100 psi
